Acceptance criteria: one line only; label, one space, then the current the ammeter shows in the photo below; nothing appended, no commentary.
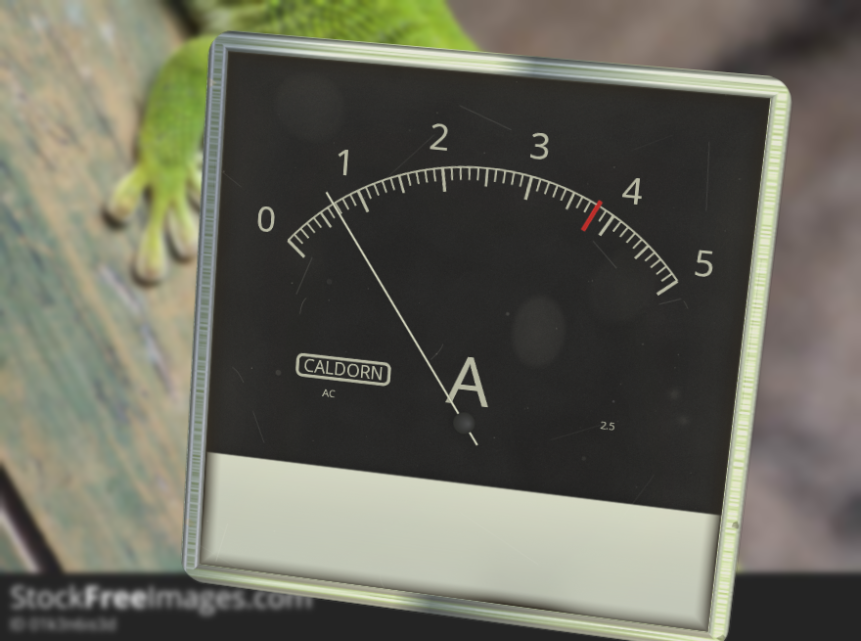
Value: 0.7 A
